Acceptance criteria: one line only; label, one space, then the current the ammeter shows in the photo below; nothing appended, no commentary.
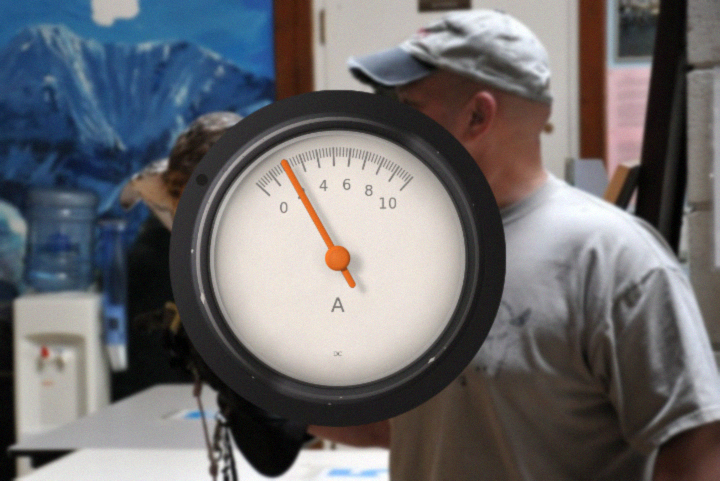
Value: 2 A
